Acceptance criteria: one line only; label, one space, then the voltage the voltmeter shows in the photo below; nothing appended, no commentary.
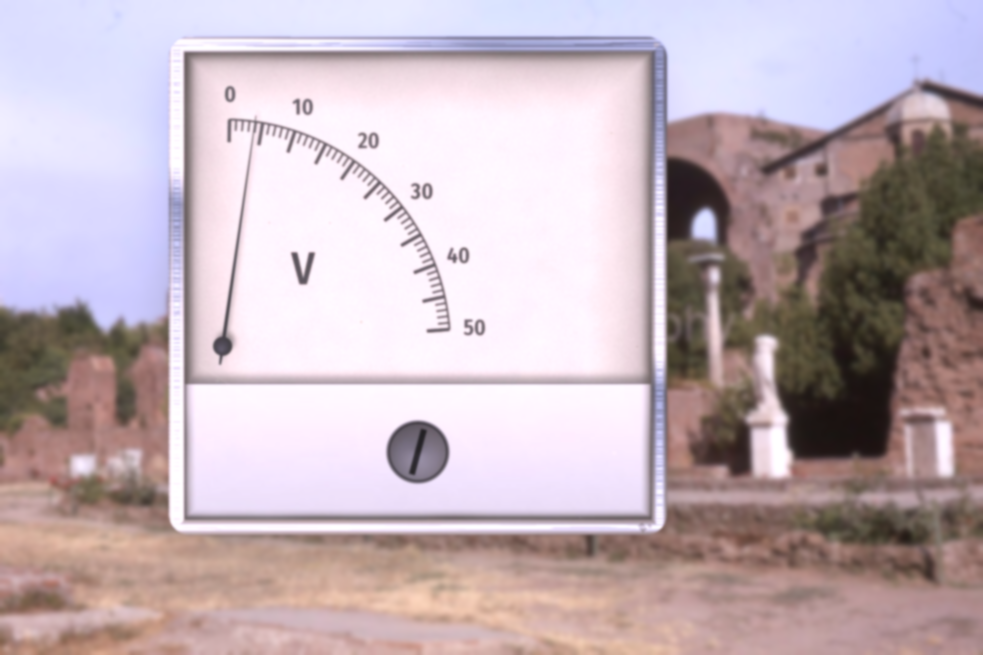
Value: 4 V
